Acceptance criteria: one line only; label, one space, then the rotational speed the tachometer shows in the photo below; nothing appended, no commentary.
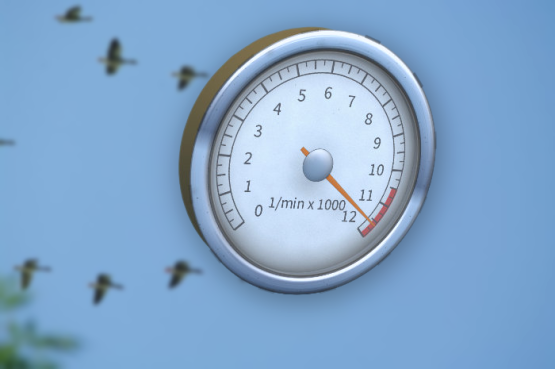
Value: 11625 rpm
